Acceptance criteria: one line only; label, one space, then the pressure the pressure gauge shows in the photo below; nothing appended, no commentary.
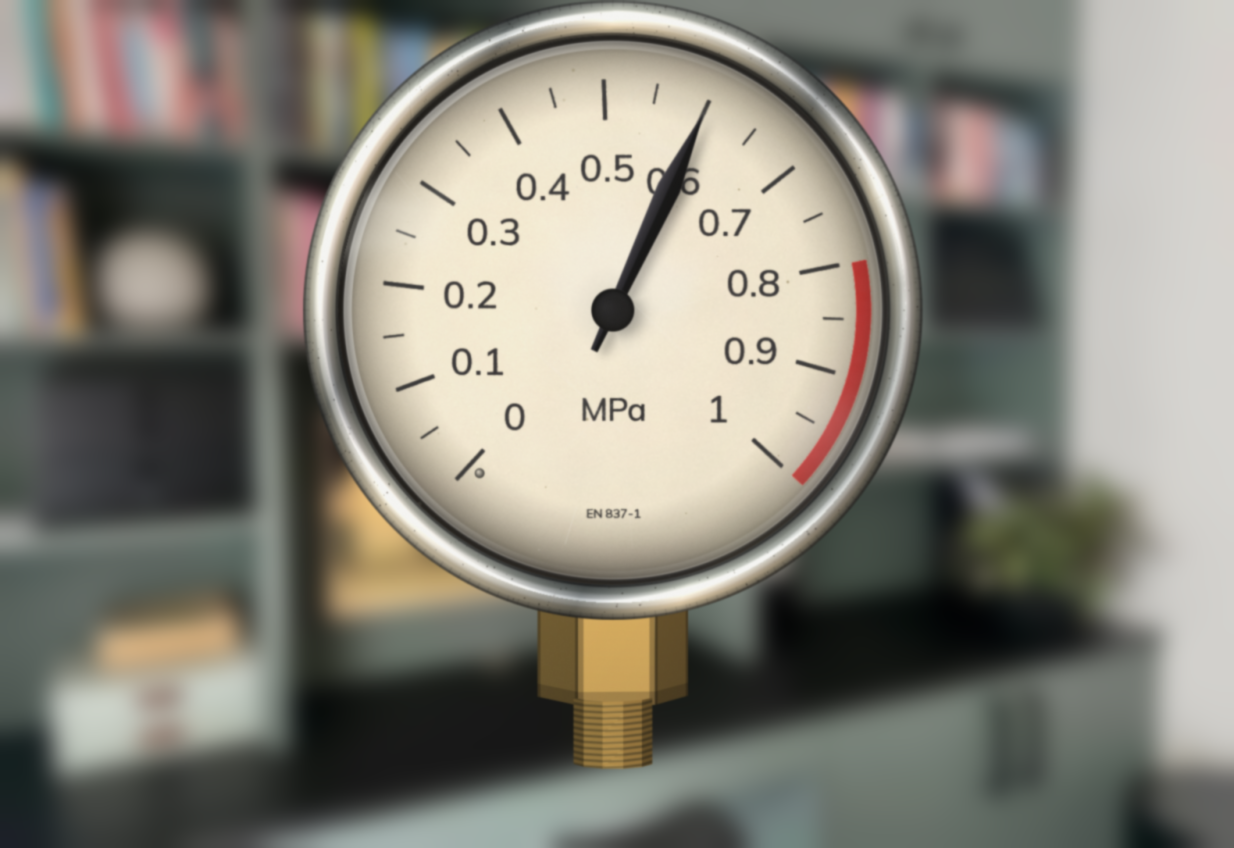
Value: 0.6 MPa
